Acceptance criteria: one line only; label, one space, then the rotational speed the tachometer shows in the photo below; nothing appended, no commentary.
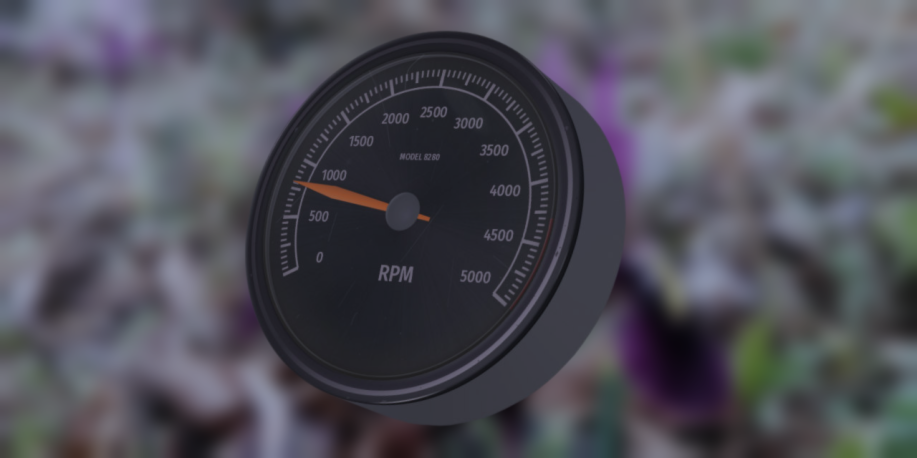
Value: 800 rpm
